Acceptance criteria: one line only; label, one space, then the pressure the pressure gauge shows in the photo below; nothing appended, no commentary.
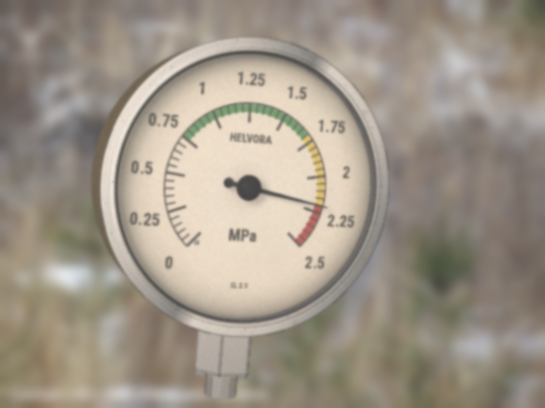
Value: 2.2 MPa
